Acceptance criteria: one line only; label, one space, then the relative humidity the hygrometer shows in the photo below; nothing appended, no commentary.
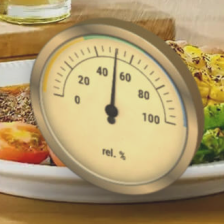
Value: 52 %
